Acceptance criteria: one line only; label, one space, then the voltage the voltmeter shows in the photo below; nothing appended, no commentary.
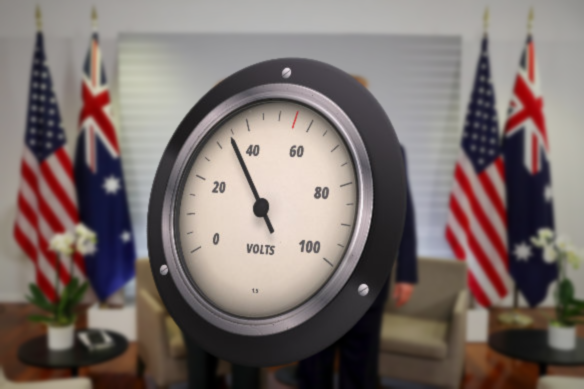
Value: 35 V
